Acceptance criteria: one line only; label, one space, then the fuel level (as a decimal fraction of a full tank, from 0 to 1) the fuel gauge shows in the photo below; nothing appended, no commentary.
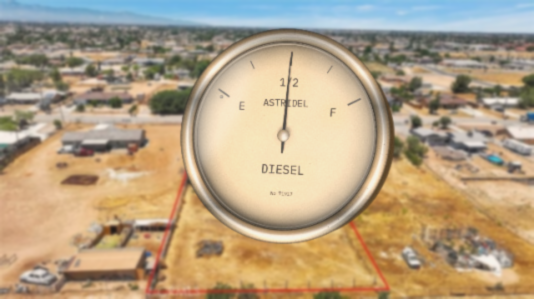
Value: 0.5
